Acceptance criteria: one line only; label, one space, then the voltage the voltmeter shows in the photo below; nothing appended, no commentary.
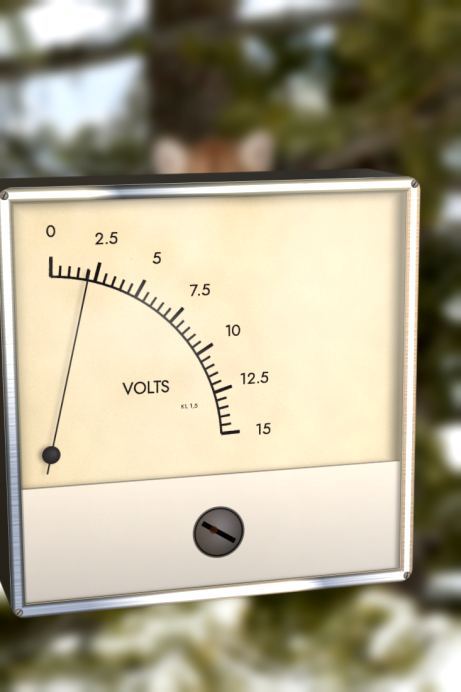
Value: 2 V
